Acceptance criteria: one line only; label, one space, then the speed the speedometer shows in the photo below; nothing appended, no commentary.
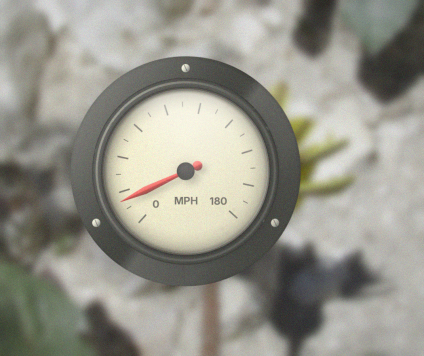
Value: 15 mph
